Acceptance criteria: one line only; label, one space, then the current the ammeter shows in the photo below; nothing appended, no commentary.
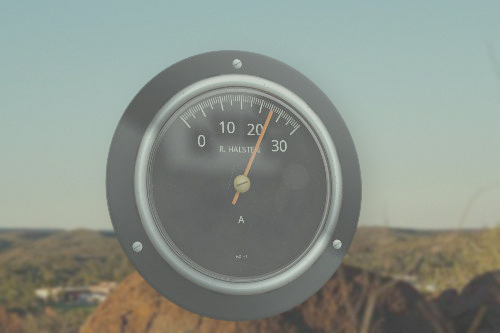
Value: 22.5 A
